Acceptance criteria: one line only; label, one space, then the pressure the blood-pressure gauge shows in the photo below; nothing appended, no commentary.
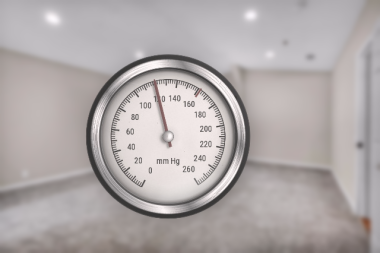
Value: 120 mmHg
